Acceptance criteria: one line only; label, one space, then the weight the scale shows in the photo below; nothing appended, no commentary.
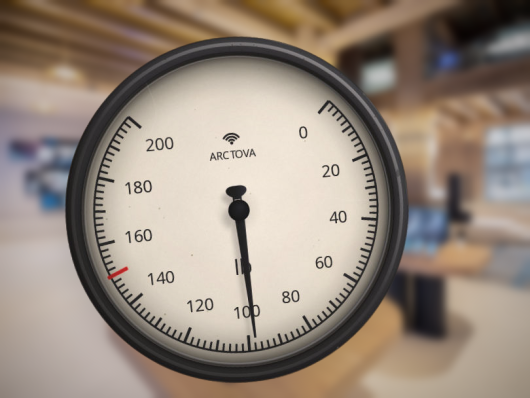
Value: 98 lb
